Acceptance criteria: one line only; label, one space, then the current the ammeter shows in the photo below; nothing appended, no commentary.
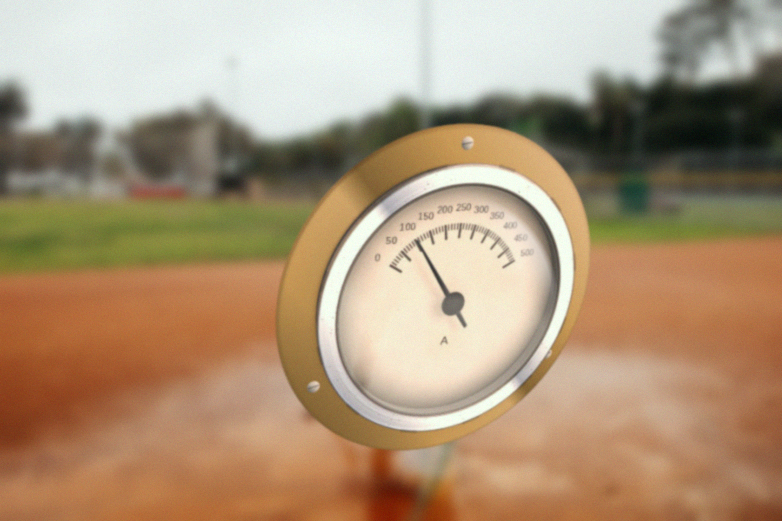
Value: 100 A
